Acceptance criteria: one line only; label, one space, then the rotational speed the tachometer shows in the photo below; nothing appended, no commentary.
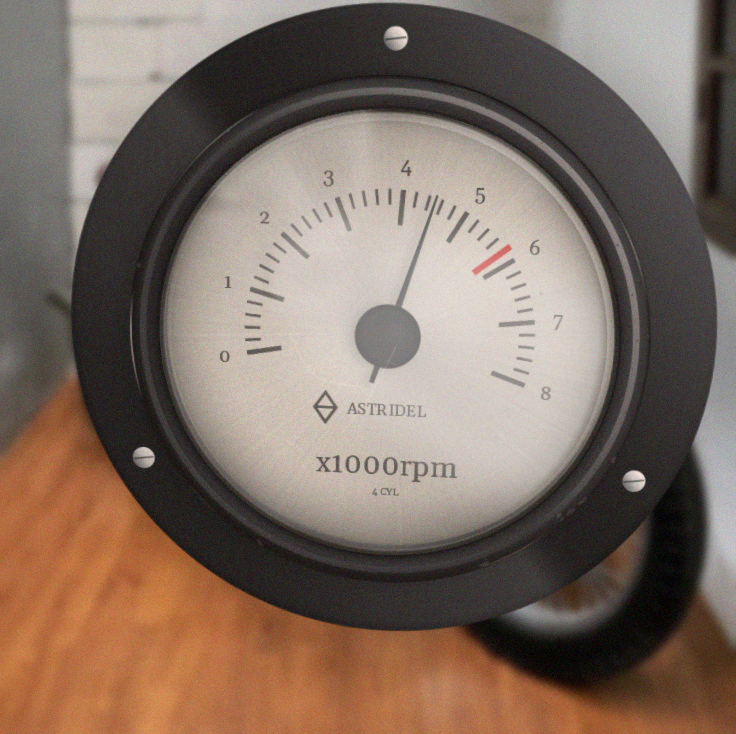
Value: 4500 rpm
